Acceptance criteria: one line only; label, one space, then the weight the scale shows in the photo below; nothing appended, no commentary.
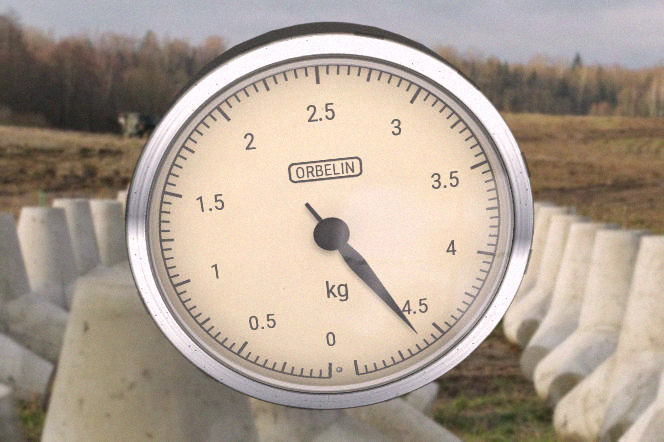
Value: 4.6 kg
